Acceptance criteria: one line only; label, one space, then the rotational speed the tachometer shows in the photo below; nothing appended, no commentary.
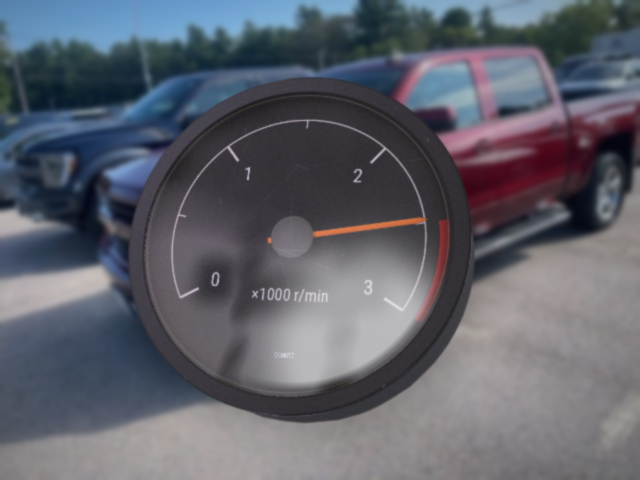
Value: 2500 rpm
